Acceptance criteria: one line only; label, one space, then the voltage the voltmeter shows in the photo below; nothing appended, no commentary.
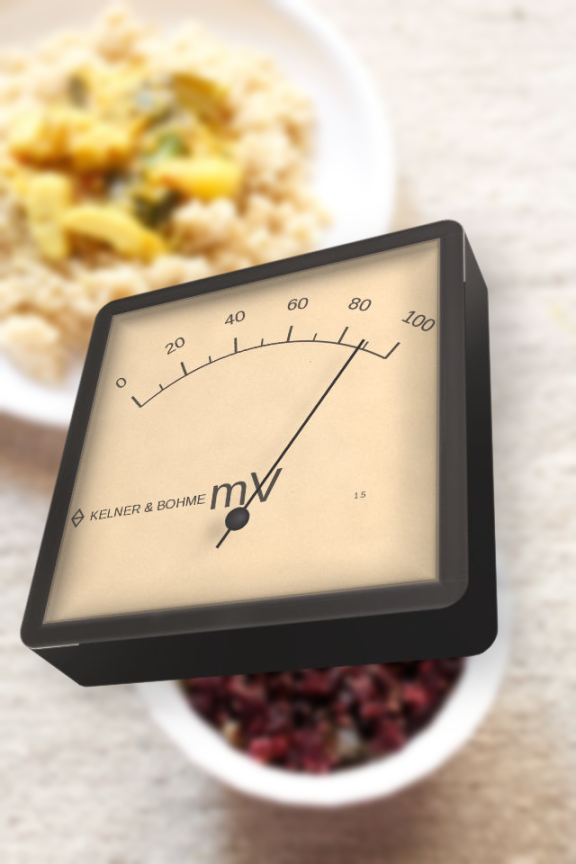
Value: 90 mV
